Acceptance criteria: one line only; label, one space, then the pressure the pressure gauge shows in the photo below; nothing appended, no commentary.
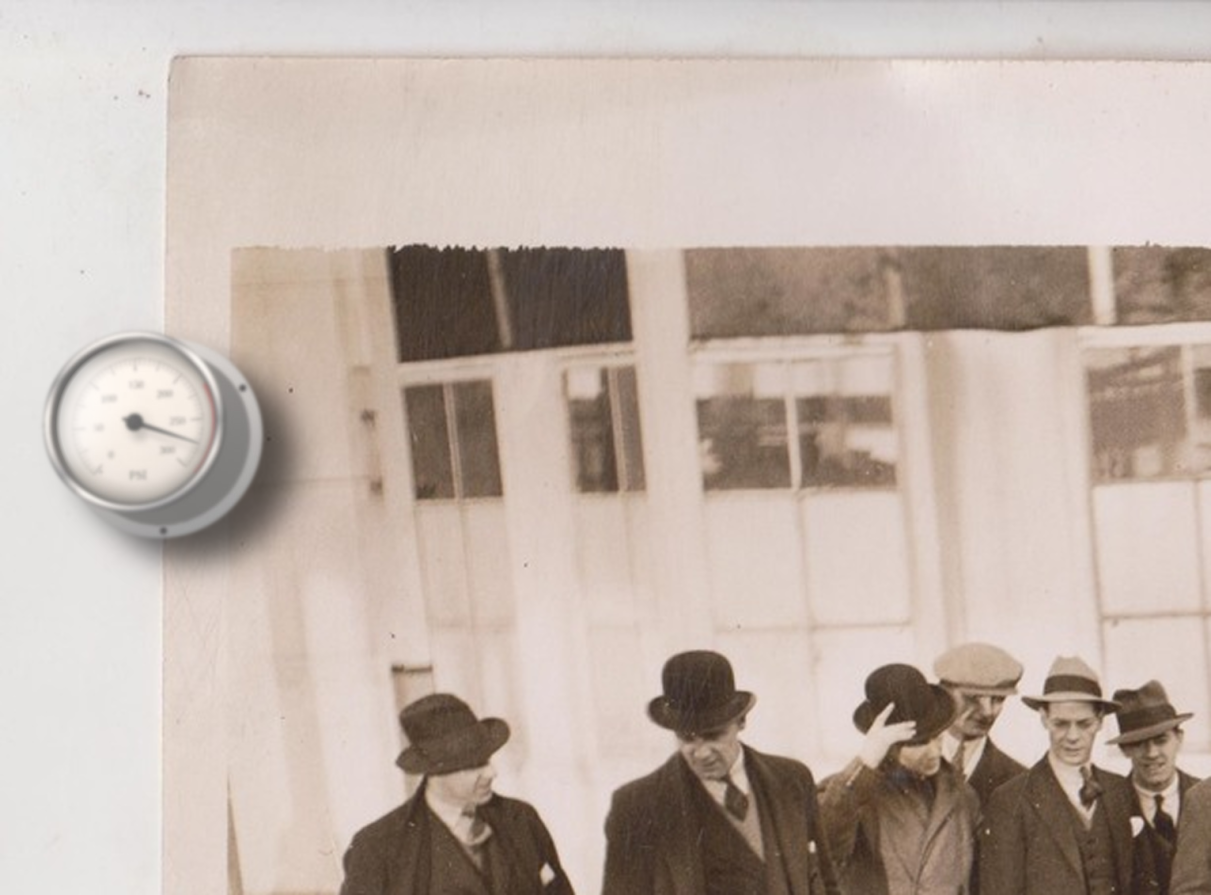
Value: 275 psi
